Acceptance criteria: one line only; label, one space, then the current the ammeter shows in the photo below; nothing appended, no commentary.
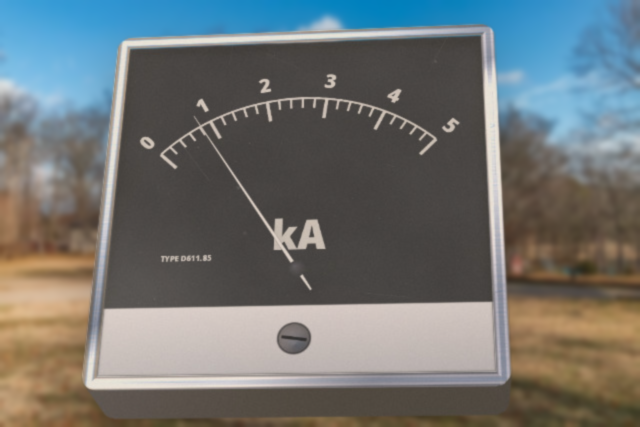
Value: 0.8 kA
